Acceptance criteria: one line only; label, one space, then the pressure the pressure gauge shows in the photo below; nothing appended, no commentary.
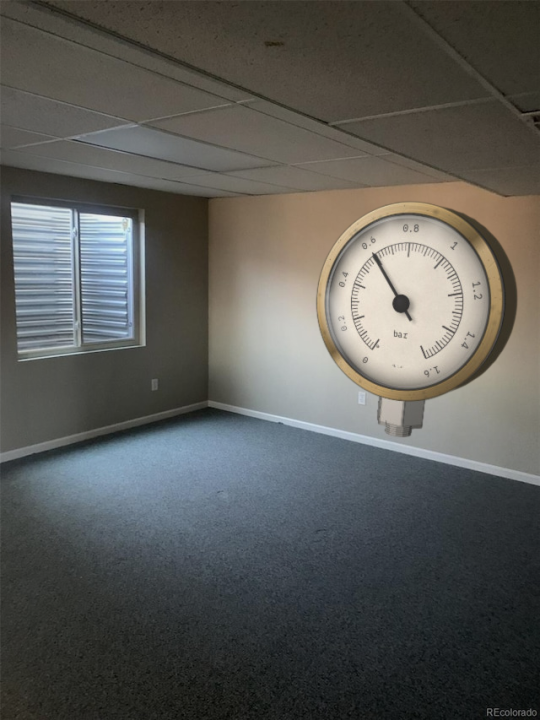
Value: 0.6 bar
